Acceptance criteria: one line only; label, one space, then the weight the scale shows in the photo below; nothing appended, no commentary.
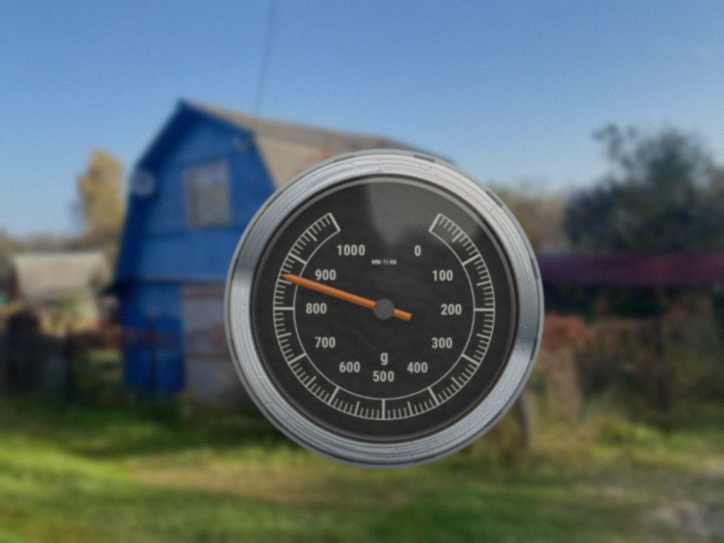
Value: 860 g
